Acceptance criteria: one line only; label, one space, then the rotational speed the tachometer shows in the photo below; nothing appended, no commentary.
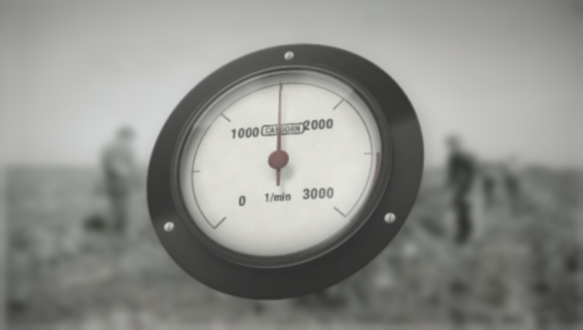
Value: 1500 rpm
